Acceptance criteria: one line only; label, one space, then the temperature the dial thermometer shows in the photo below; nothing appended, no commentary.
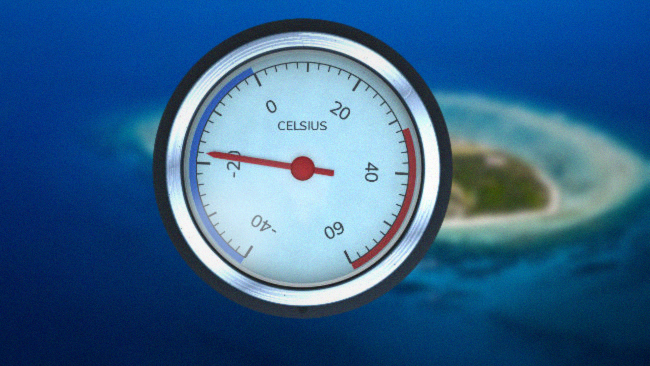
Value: -18 °C
